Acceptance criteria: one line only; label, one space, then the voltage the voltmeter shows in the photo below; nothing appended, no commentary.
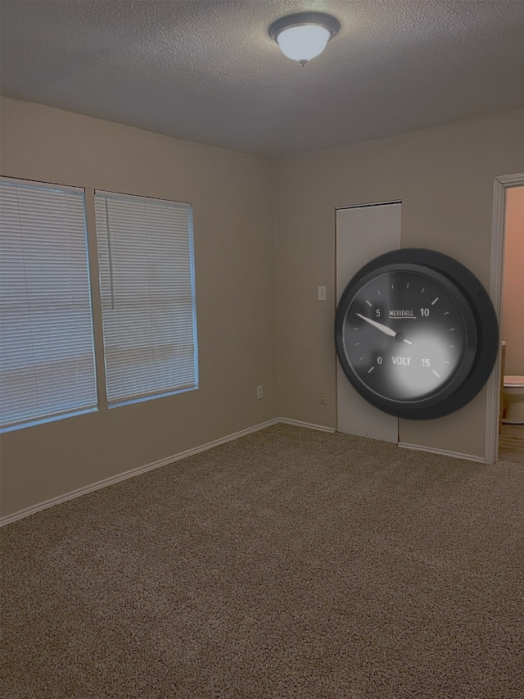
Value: 4 V
